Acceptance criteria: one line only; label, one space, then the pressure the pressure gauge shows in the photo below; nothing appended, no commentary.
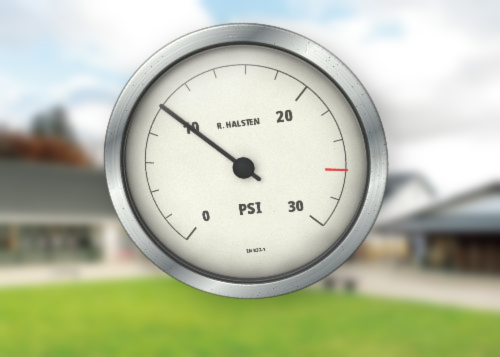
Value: 10 psi
